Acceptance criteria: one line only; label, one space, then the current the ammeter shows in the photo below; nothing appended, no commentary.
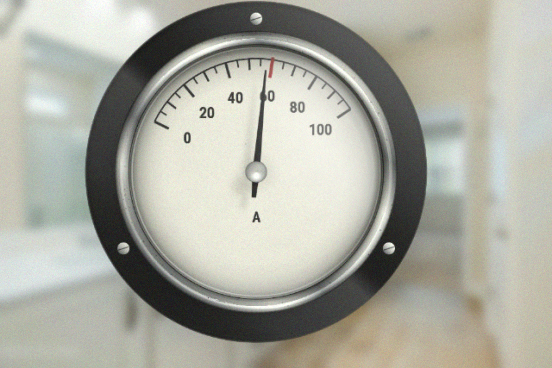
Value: 57.5 A
